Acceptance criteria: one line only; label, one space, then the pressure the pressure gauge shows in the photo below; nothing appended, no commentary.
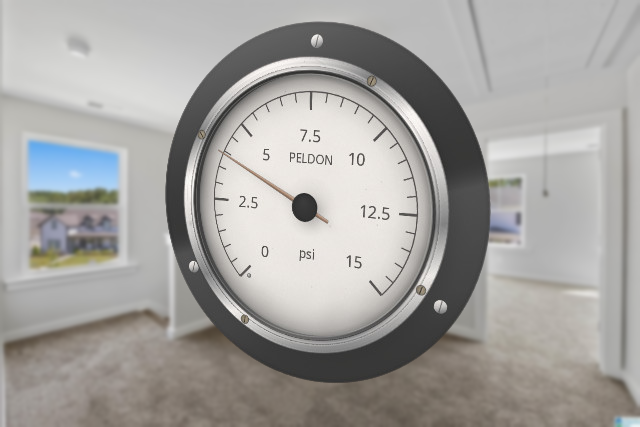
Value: 4 psi
